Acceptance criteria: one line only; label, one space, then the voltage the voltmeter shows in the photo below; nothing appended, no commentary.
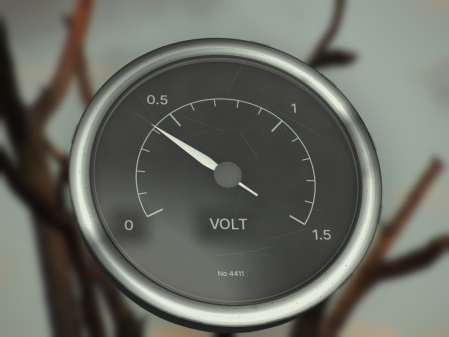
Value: 0.4 V
